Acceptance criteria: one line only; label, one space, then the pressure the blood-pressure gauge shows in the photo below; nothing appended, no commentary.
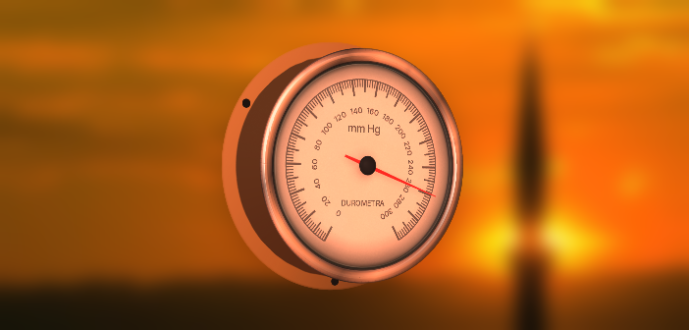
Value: 260 mmHg
